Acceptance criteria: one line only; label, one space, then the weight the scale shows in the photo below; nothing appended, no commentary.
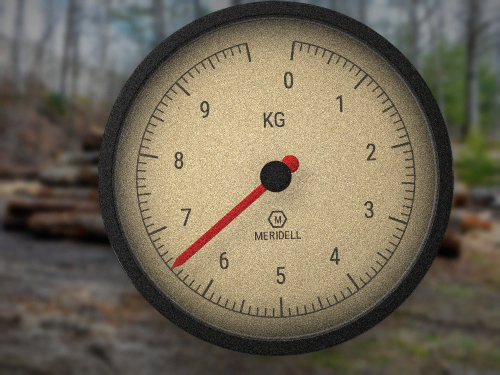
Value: 6.5 kg
